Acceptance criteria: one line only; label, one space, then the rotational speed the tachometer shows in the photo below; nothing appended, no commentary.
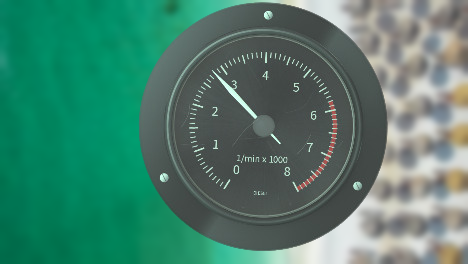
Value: 2800 rpm
